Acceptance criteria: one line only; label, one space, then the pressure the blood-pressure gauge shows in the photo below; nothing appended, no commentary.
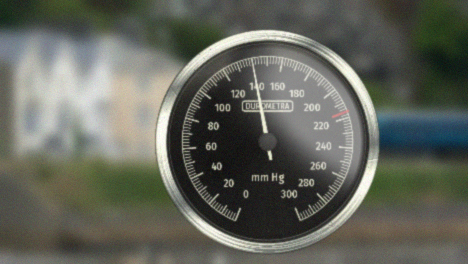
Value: 140 mmHg
